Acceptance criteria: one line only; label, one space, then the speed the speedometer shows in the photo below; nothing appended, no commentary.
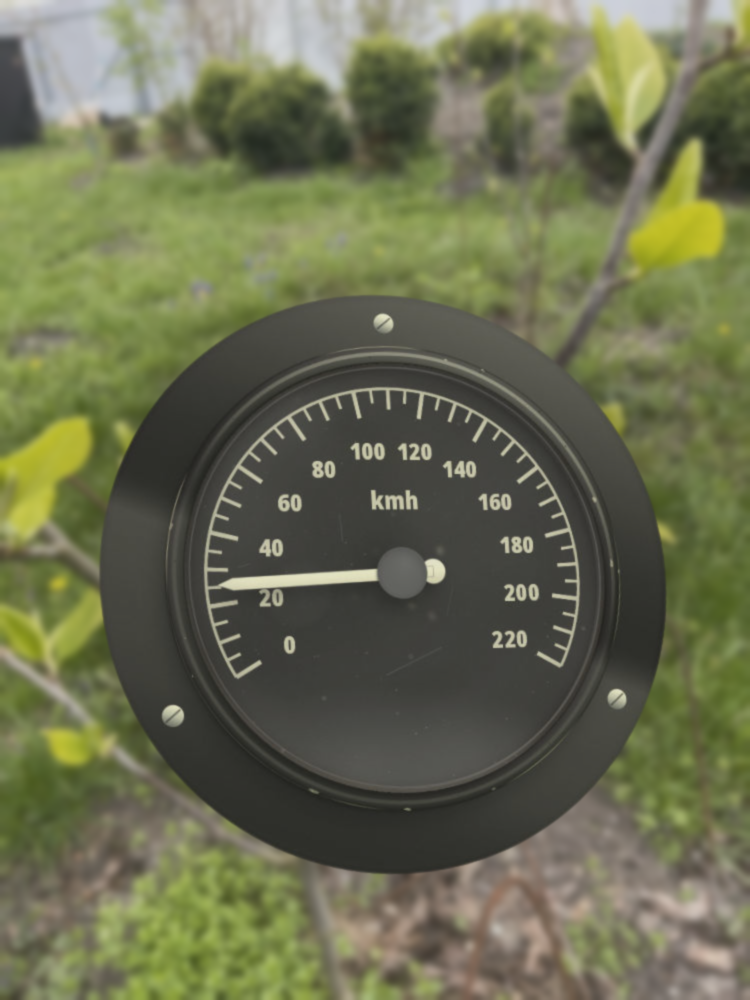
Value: 25 km/h
